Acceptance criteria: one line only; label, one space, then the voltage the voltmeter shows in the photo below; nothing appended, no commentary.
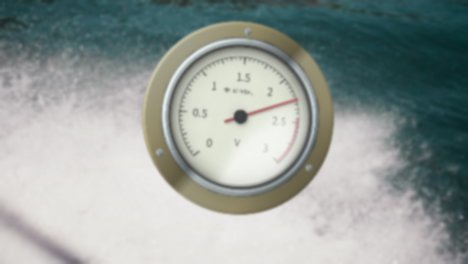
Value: 2.25 V
